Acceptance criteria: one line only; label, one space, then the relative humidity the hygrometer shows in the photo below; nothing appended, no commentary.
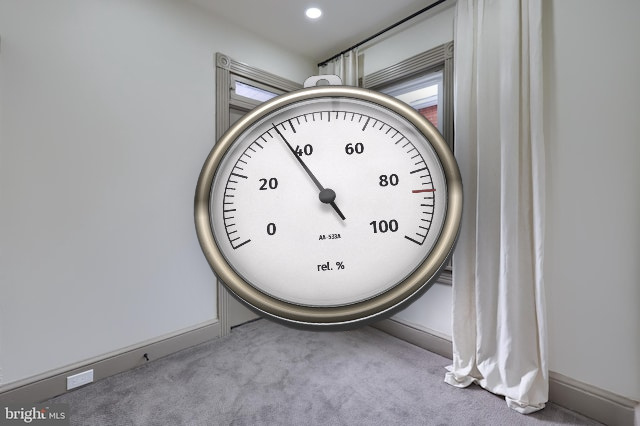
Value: 36 %
